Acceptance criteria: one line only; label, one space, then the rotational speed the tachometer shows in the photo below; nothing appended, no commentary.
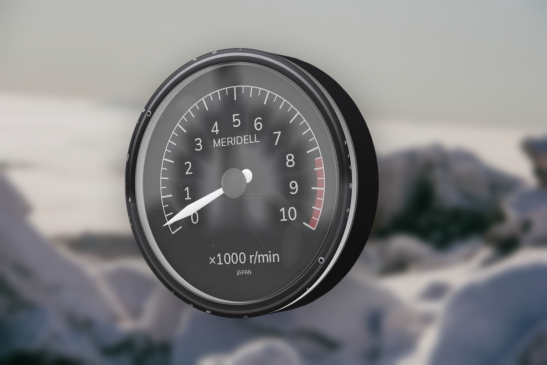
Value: 250 rpm
